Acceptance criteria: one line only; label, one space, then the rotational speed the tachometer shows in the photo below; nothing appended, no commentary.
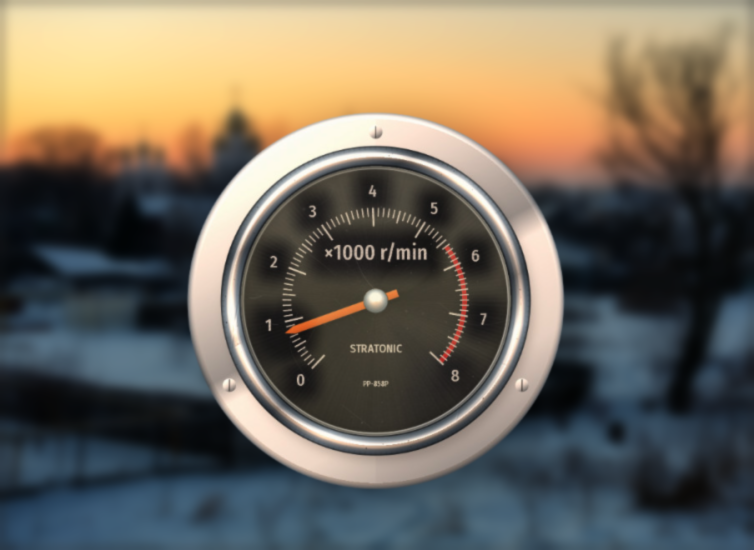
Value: 800 rpm
